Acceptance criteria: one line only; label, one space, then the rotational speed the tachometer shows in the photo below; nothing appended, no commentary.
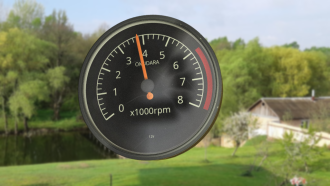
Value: 3800 rpm
